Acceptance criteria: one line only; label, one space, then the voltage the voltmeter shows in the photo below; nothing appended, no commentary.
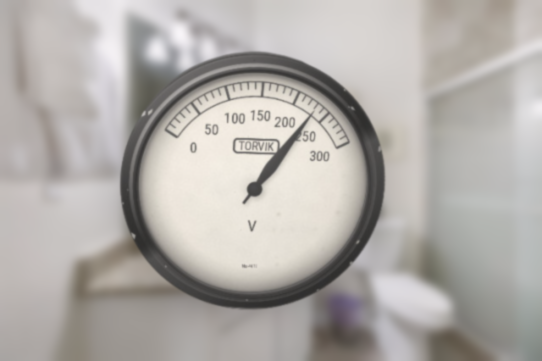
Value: 230 V
